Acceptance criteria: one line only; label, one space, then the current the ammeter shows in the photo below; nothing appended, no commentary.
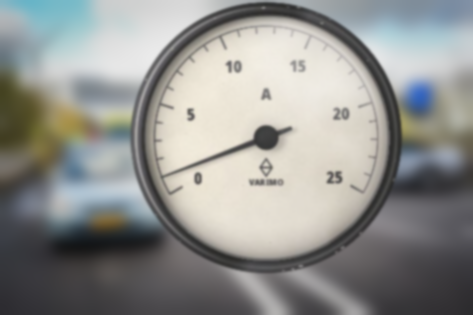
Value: 1 A
